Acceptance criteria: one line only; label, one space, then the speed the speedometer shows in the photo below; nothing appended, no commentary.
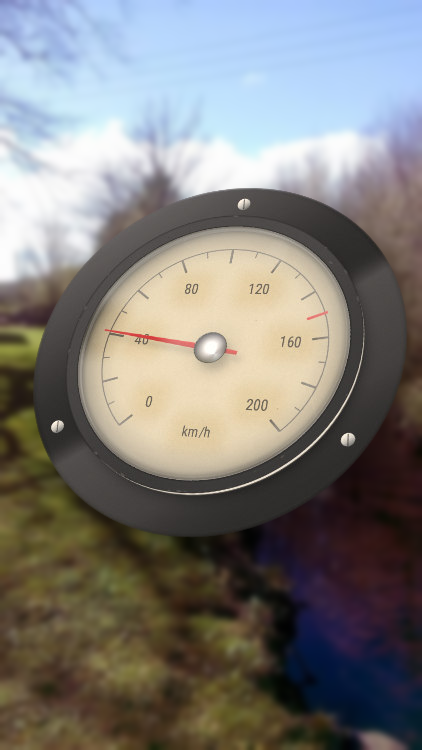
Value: 40 km/h
